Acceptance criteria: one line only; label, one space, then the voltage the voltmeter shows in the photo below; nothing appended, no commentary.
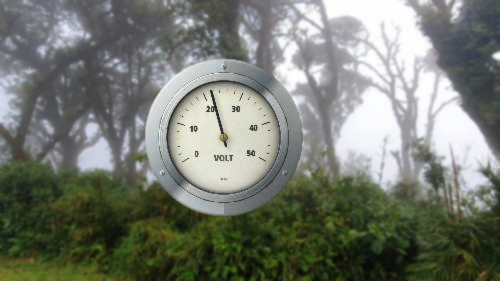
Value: 22 V
